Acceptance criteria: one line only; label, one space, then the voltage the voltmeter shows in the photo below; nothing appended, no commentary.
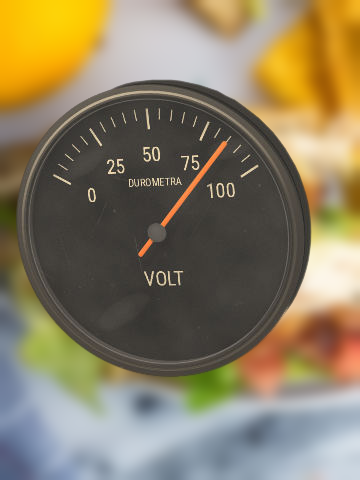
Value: 85 V
